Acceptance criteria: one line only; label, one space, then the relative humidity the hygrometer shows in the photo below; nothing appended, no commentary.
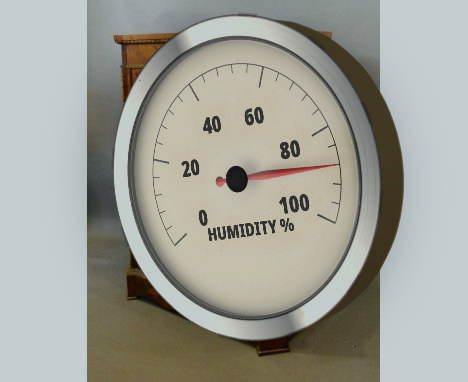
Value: 88 %
